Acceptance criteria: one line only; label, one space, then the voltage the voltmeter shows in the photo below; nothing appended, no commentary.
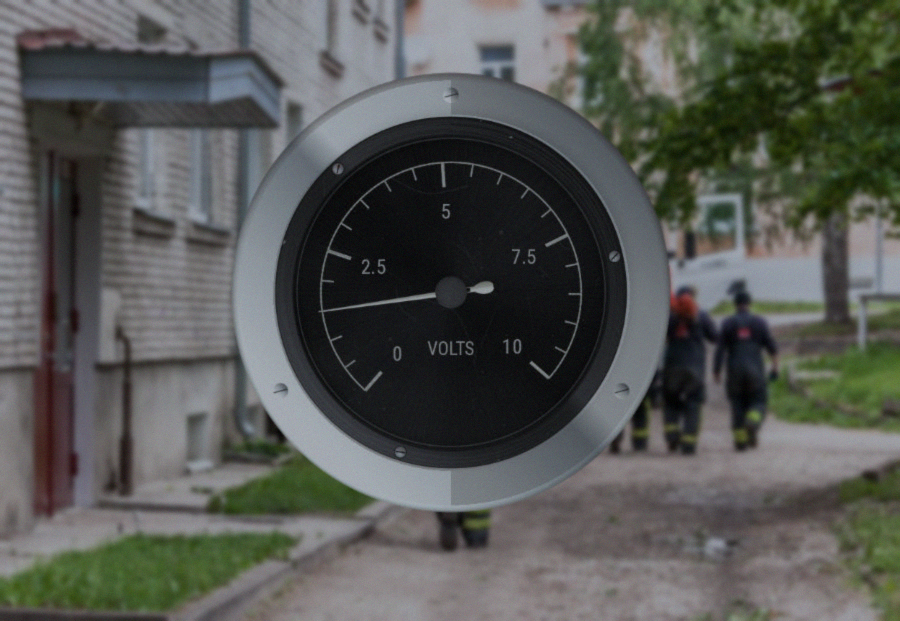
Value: 1.5 V
